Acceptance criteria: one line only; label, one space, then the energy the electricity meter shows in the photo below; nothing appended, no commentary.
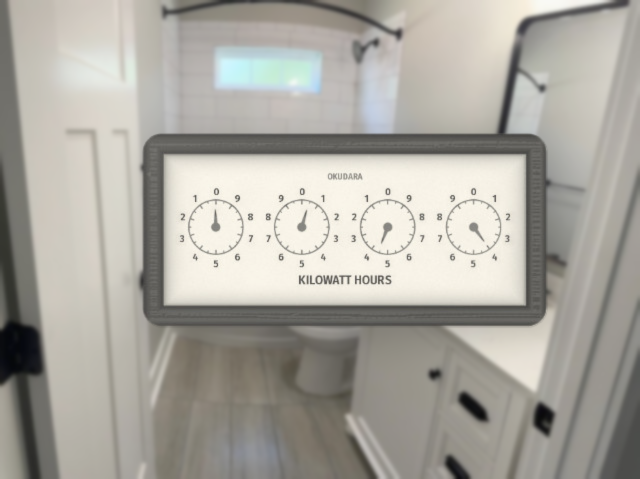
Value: 44 kWh
